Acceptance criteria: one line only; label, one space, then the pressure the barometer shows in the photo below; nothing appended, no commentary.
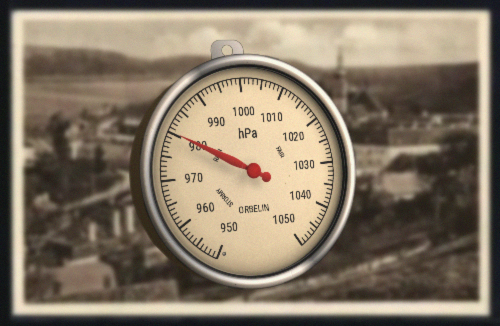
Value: 980 hPa
